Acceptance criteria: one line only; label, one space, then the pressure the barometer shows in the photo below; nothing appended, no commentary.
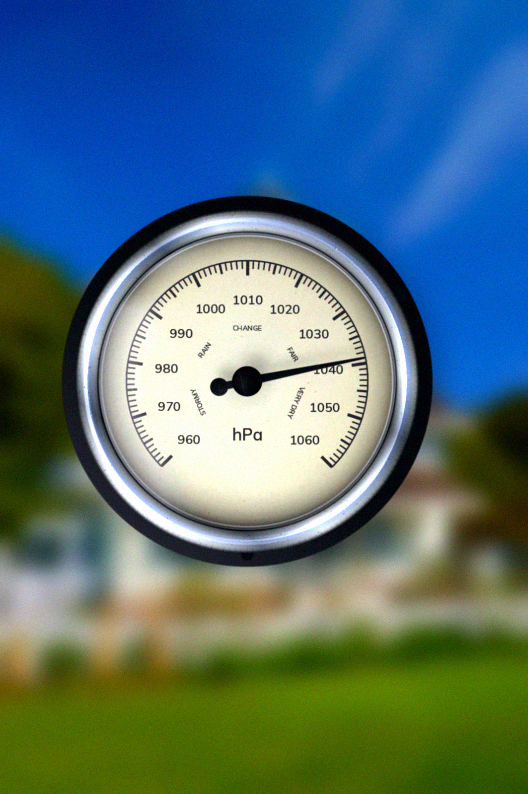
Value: 1039 hPa
